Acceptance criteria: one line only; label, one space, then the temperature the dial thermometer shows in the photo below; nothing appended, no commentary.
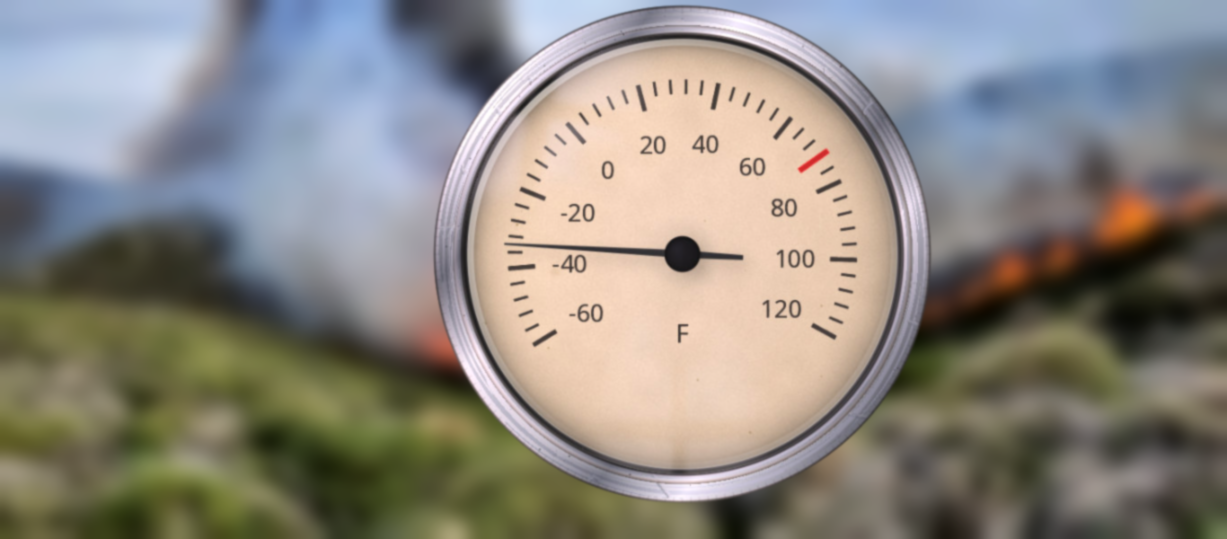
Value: -34 °F
